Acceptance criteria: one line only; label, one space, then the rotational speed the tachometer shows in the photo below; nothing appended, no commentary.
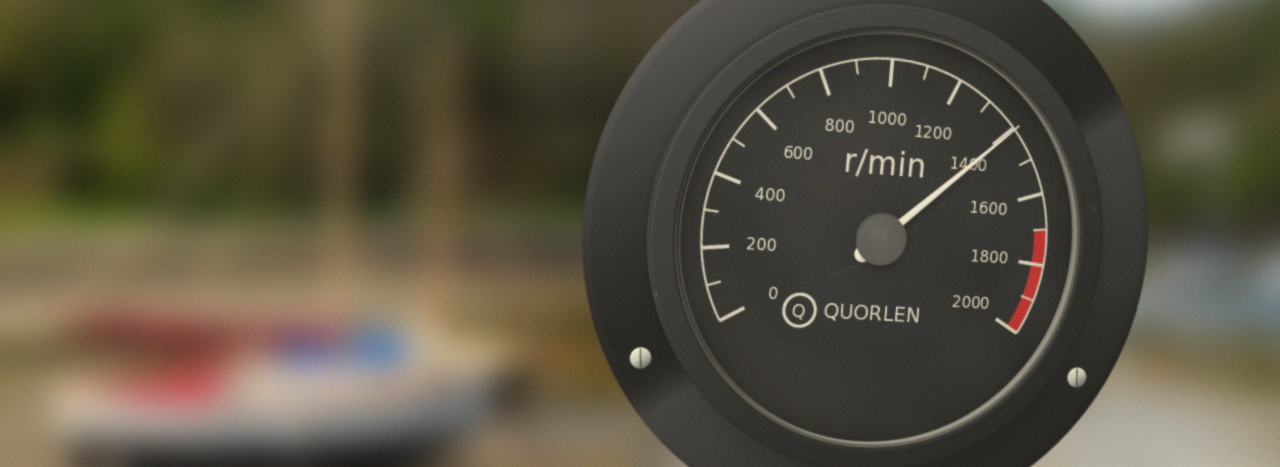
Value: 1400 rpm
